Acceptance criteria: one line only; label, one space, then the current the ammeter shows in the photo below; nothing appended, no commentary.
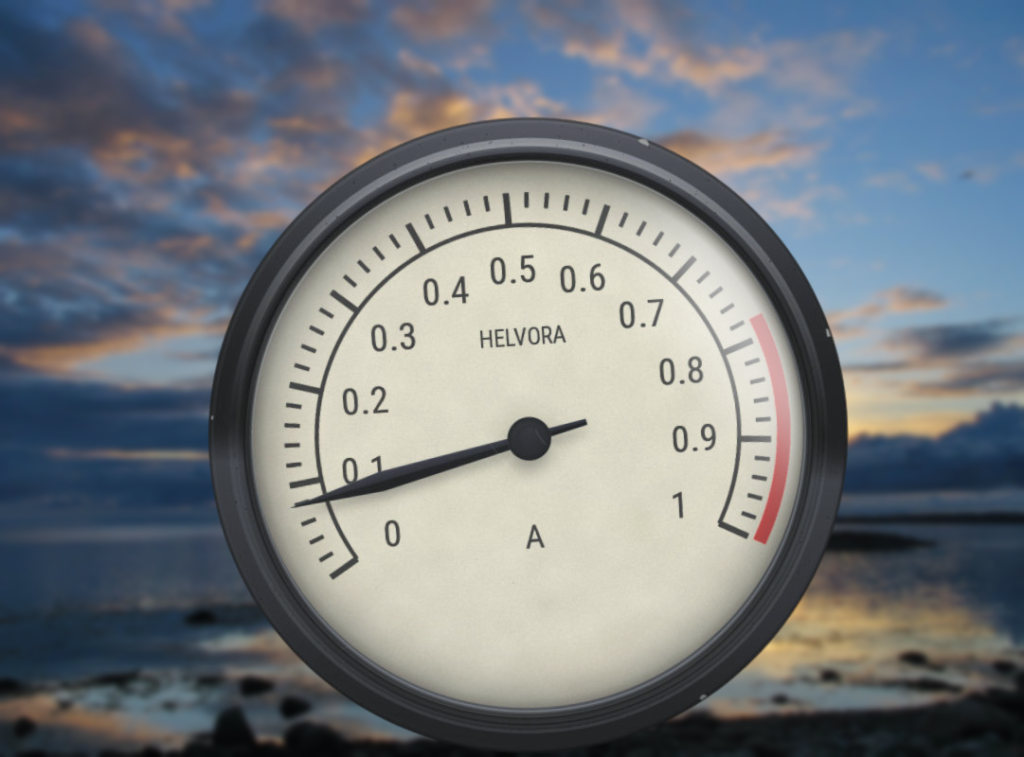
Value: 0.08 A
